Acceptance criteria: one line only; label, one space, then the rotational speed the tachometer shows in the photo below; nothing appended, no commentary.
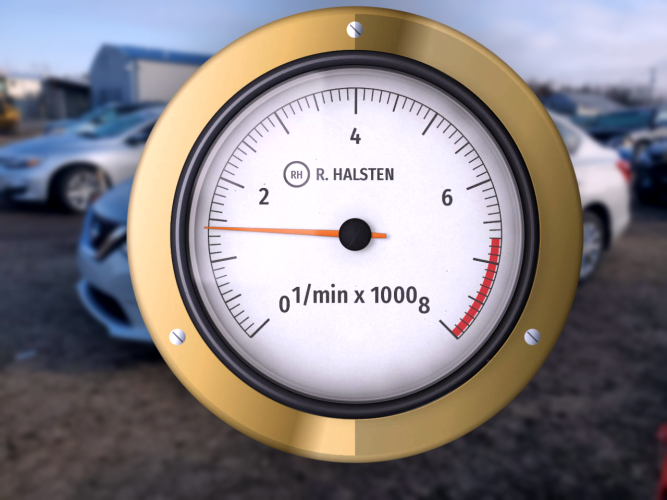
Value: 1400 rpm
